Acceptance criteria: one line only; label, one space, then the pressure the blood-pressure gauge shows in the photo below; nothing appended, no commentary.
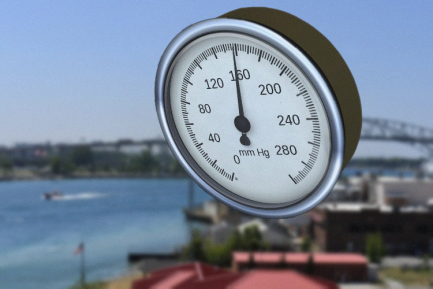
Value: 160 mmHg
